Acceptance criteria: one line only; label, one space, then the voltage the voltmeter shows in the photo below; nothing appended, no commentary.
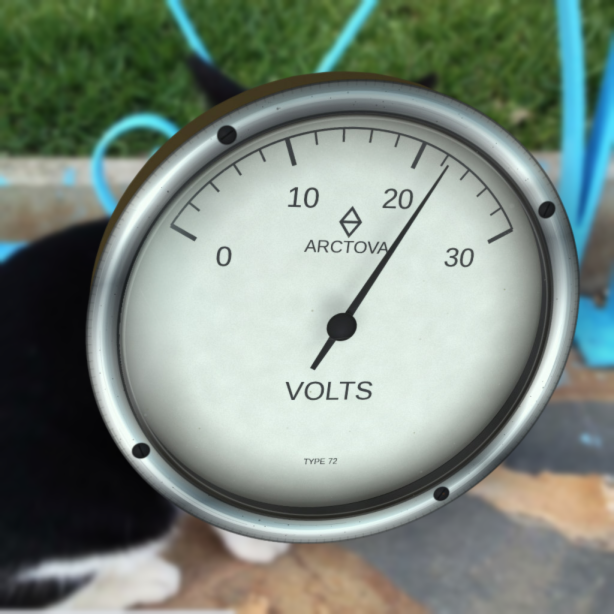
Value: 22 V
